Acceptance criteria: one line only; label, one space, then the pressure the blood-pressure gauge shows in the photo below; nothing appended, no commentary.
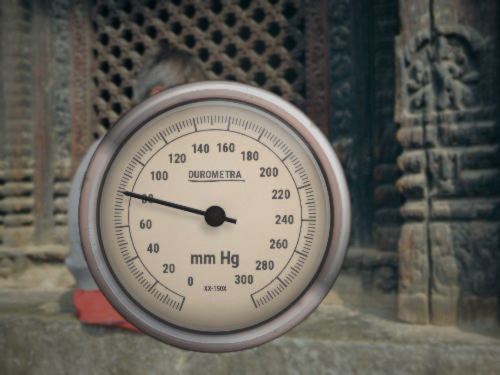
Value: 80 mmHg
